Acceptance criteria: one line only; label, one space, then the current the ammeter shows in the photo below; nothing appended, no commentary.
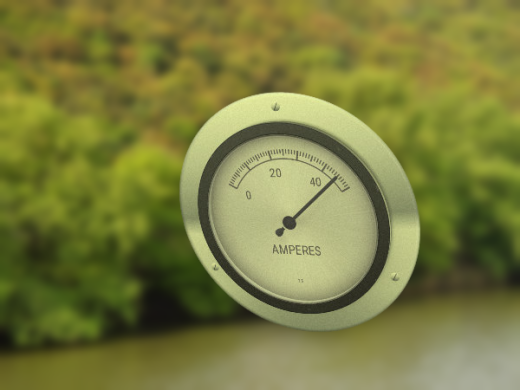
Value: 45 A
